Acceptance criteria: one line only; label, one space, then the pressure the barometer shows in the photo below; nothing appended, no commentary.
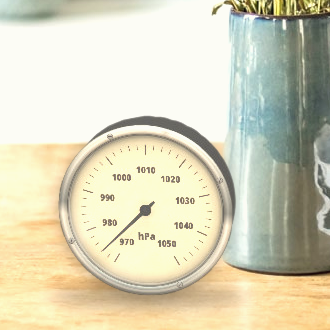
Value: 974 hPa
